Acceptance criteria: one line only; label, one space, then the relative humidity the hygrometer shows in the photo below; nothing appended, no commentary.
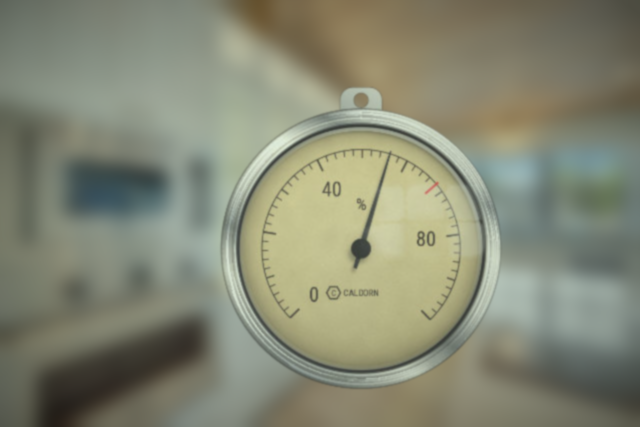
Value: 56 %
